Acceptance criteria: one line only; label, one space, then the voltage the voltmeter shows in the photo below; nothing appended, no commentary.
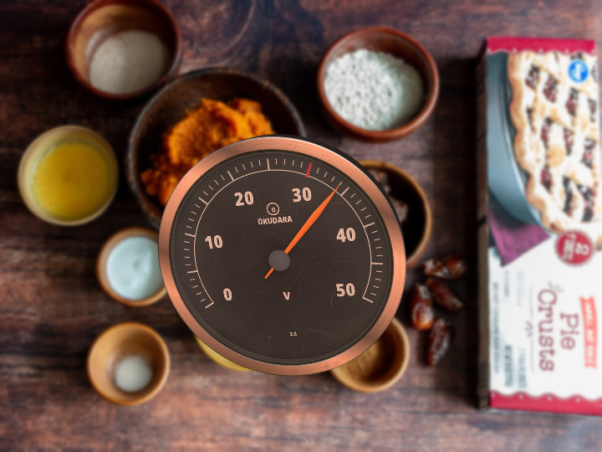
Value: 34 V
